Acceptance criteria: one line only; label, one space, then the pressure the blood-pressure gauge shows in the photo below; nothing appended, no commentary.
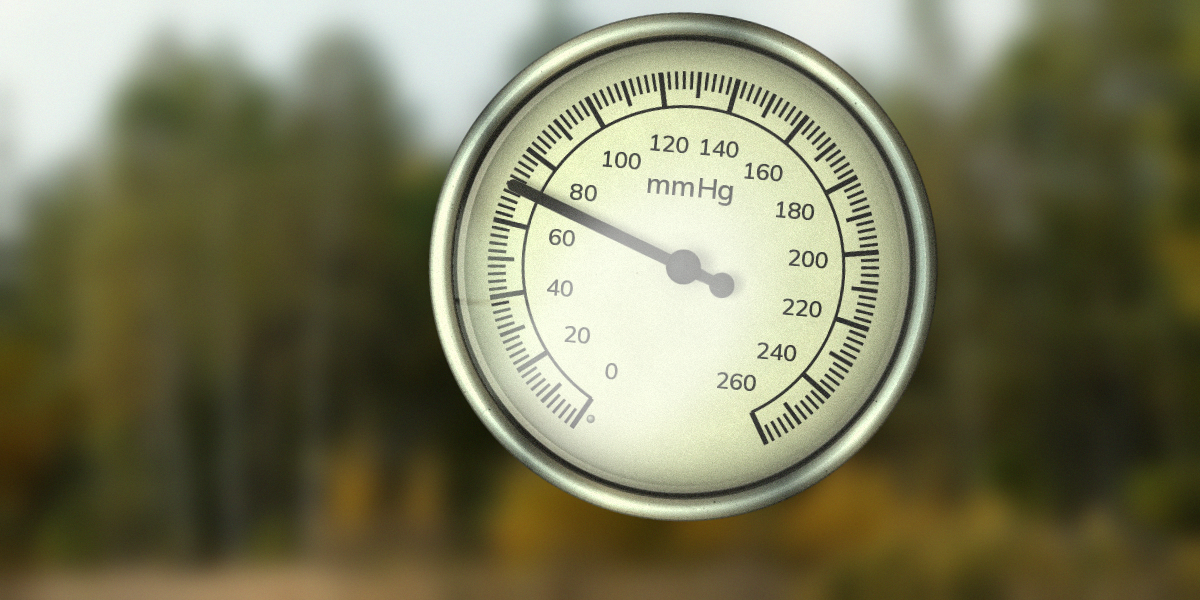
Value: 70 mmHg
